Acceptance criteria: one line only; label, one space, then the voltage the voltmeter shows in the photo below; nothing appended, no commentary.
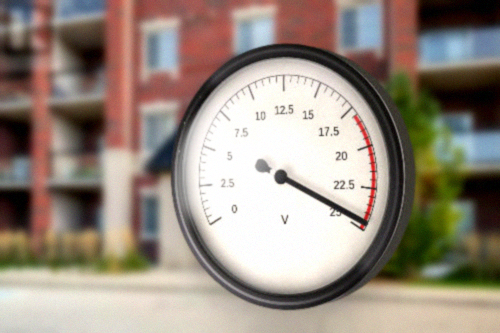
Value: 24.5 V
